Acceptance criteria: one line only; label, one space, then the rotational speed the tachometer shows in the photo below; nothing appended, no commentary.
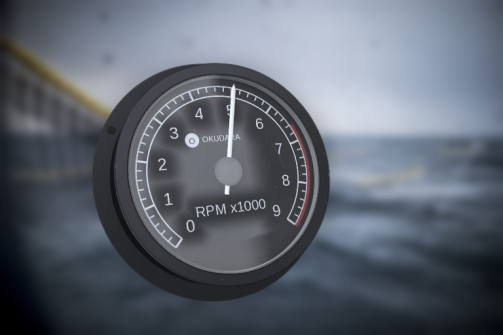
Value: 5000 rpm
